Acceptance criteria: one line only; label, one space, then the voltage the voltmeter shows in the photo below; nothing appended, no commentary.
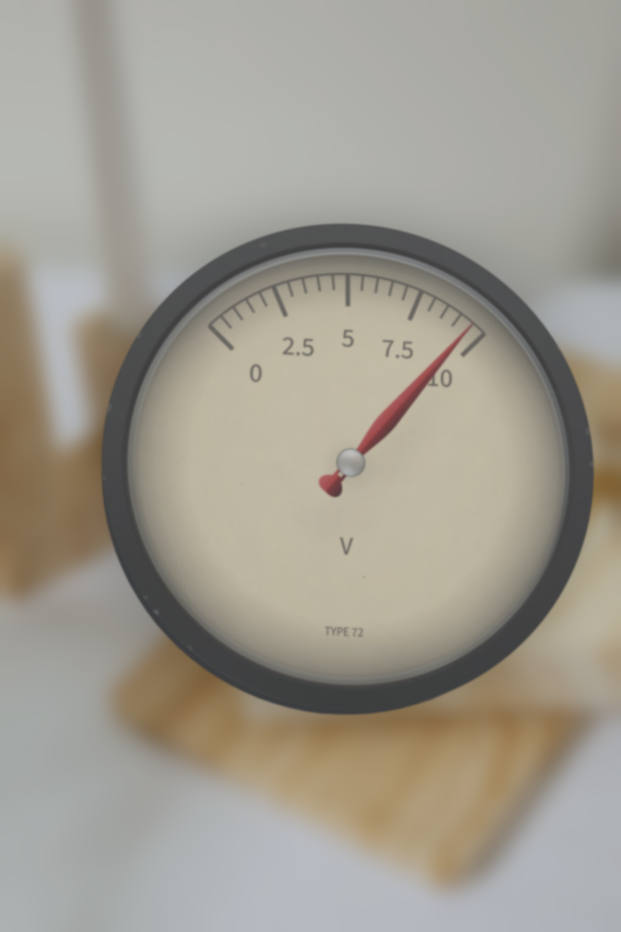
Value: 9.5 V
